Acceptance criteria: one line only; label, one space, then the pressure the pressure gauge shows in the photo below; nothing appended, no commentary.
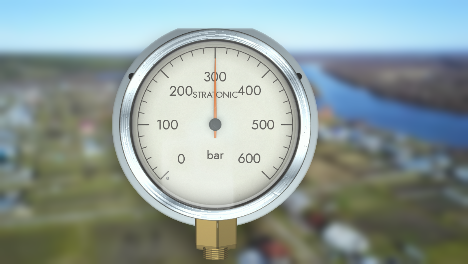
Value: 300 bar
